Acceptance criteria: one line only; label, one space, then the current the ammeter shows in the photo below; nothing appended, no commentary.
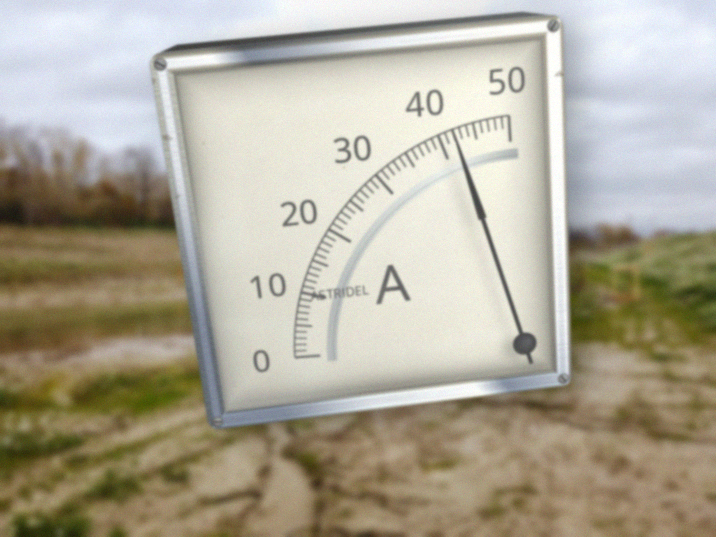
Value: 42 A
